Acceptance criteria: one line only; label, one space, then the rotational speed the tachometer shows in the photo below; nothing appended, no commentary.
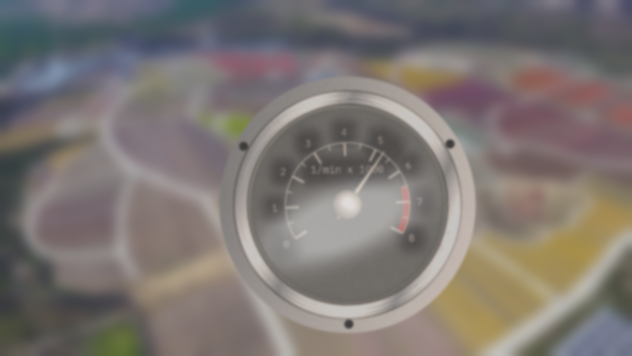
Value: 5250 rpm
